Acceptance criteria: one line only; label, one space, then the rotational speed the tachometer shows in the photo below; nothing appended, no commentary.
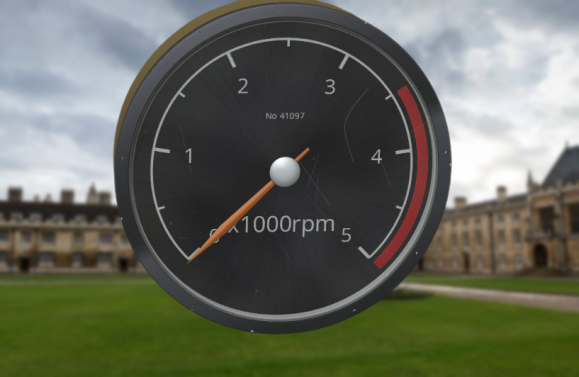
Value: 0 rpm
